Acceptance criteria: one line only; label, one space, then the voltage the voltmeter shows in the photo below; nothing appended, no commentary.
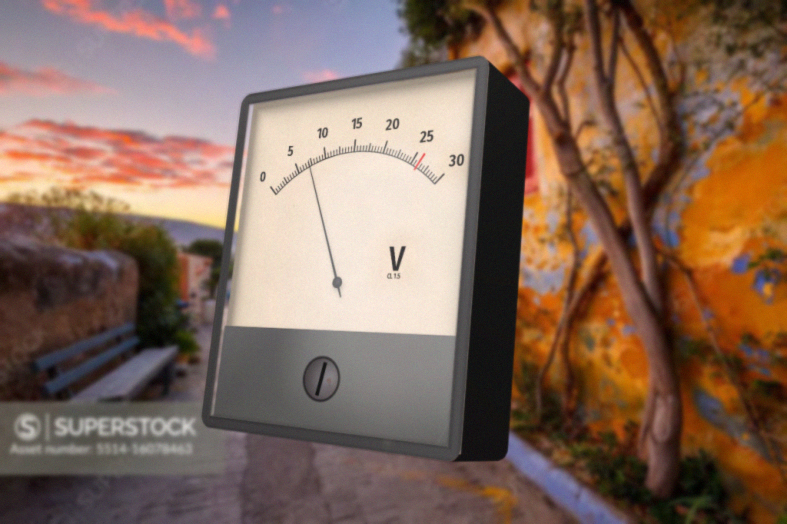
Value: 7.5 V
